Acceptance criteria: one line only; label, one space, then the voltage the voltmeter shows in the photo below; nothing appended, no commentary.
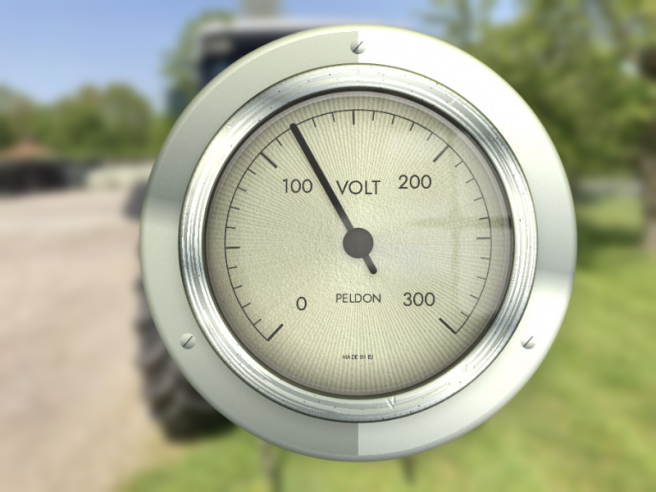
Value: 120 V
